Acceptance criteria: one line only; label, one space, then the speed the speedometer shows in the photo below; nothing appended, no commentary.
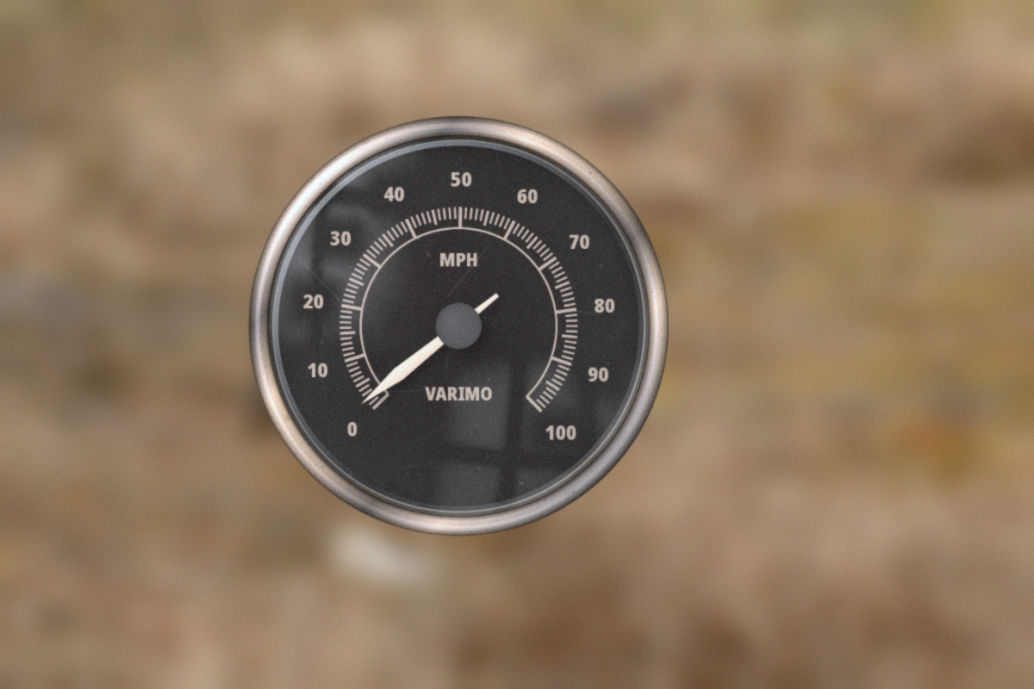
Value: 2 mph
